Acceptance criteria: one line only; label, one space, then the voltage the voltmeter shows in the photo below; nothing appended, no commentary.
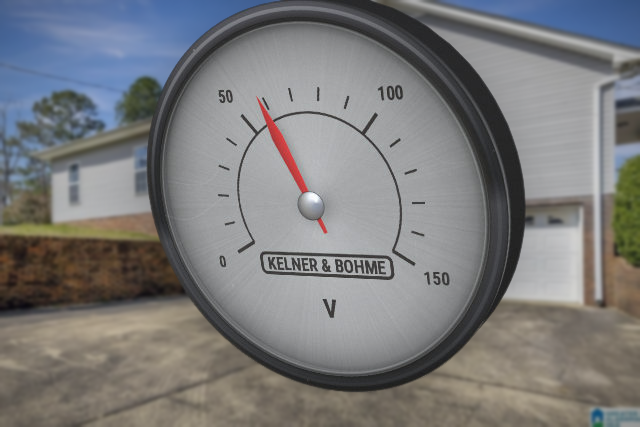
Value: 60 V
